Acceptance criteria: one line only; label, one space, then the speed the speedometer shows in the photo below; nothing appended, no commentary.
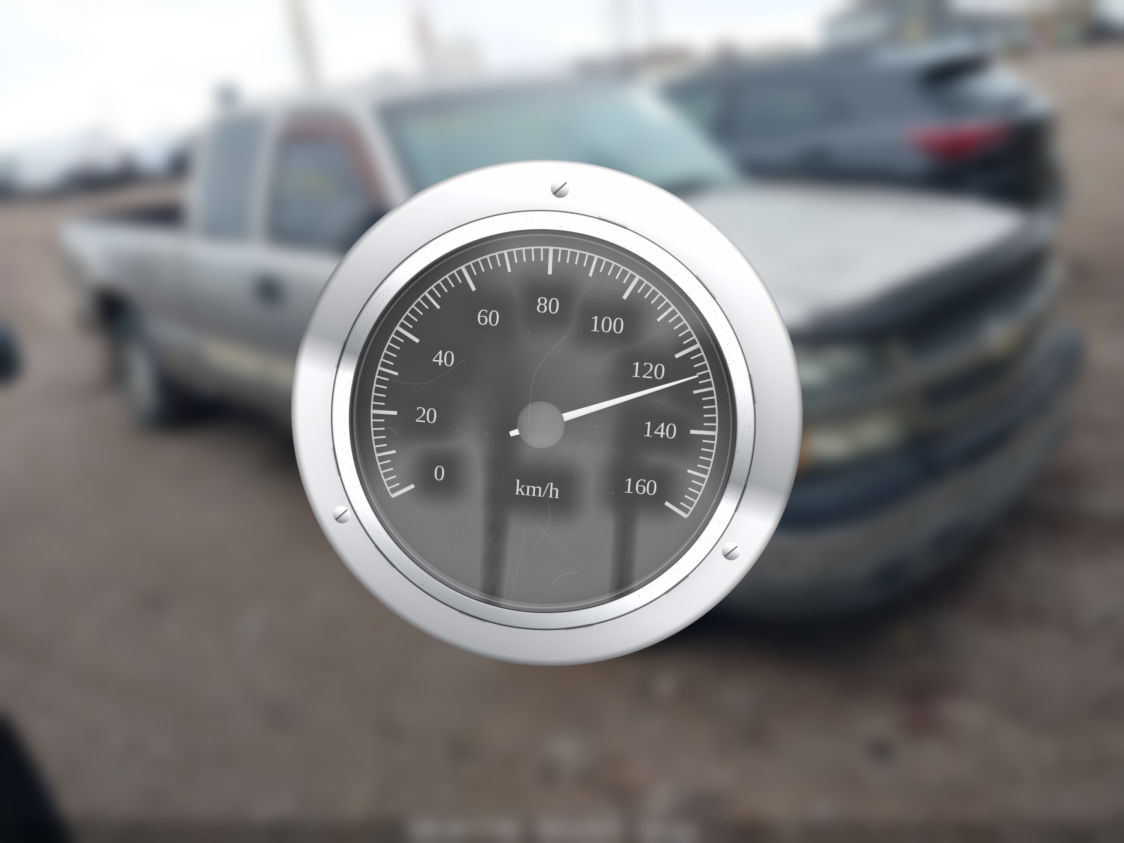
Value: 126 km/h
